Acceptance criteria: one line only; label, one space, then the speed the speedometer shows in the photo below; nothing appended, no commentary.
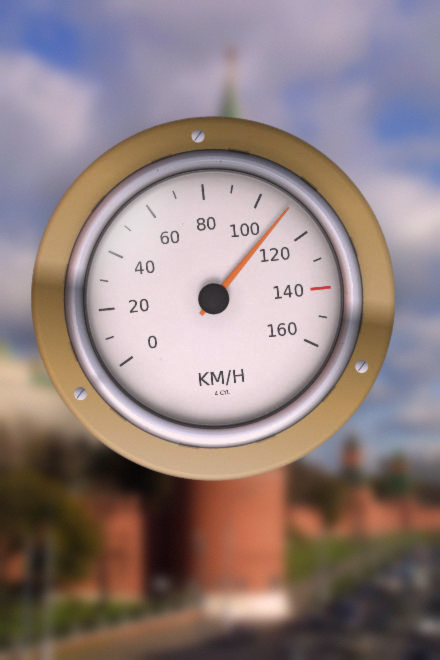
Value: 110 km/h
